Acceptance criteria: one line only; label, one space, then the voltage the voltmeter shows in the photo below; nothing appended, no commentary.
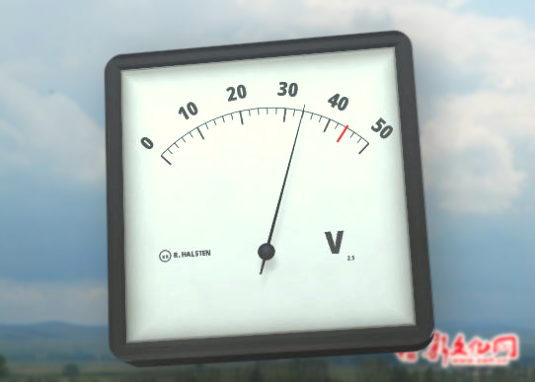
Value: 34 V
